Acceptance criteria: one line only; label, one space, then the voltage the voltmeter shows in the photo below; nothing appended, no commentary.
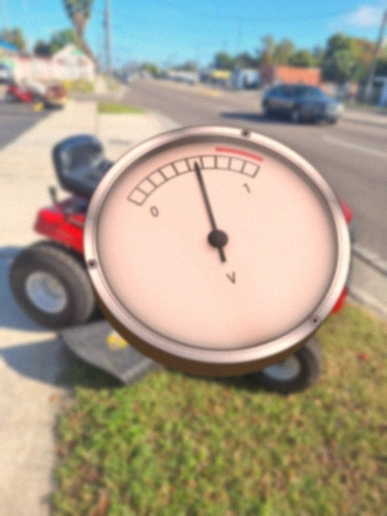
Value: 0.55 V
